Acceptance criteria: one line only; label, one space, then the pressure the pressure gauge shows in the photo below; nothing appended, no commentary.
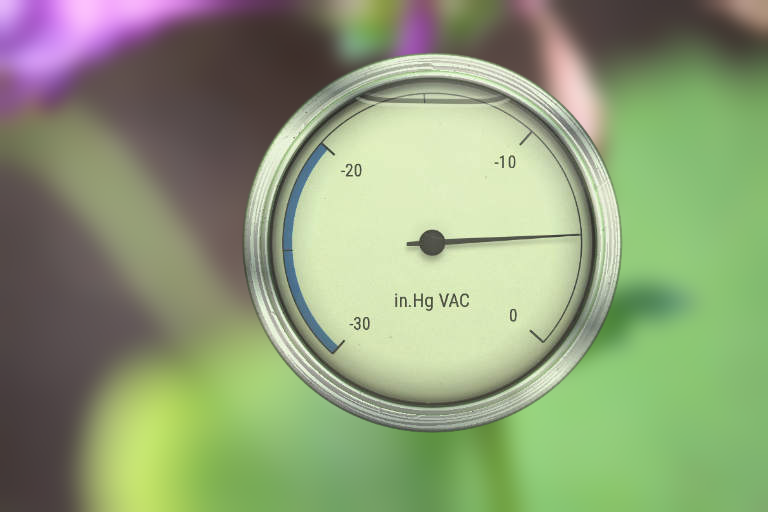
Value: -5 inHg
